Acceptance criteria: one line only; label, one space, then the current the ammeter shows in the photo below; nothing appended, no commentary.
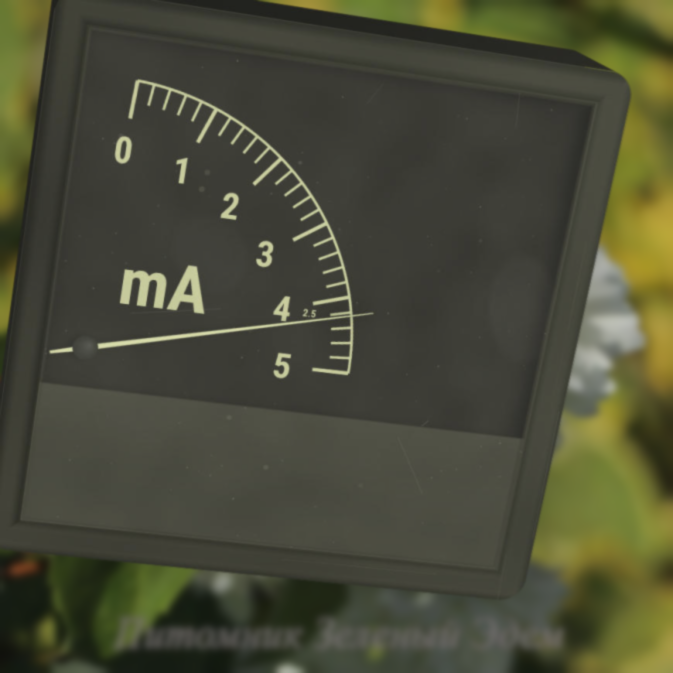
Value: 4.2 mA
